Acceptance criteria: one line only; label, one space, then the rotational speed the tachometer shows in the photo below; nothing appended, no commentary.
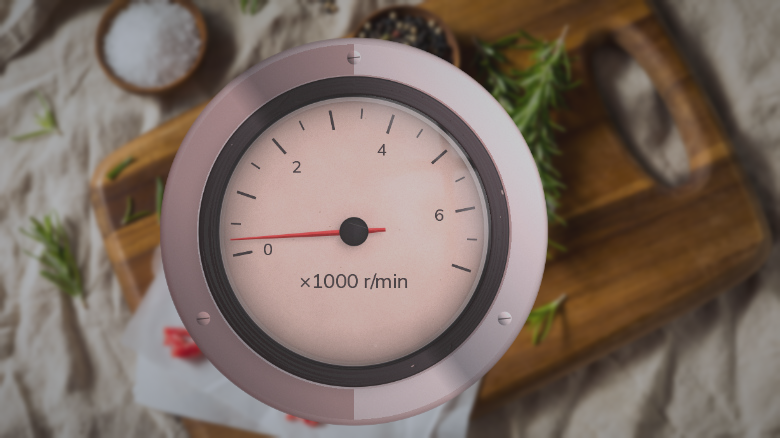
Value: 250 rpm
